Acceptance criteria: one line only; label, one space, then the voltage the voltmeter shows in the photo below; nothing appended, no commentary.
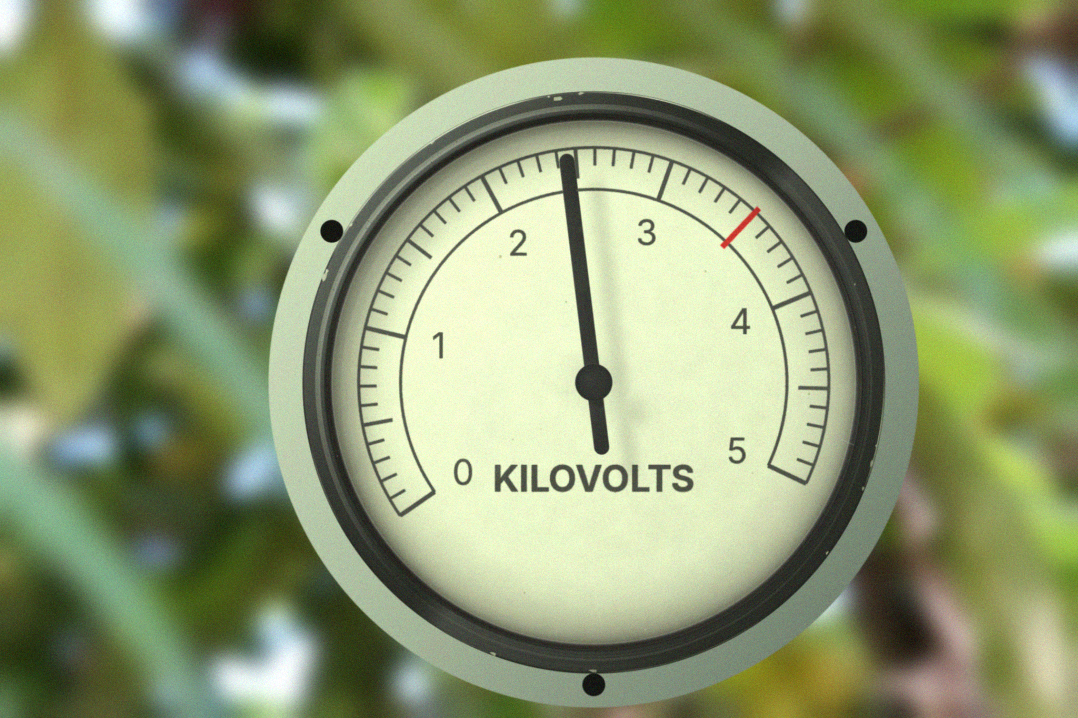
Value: 2.45 kV
